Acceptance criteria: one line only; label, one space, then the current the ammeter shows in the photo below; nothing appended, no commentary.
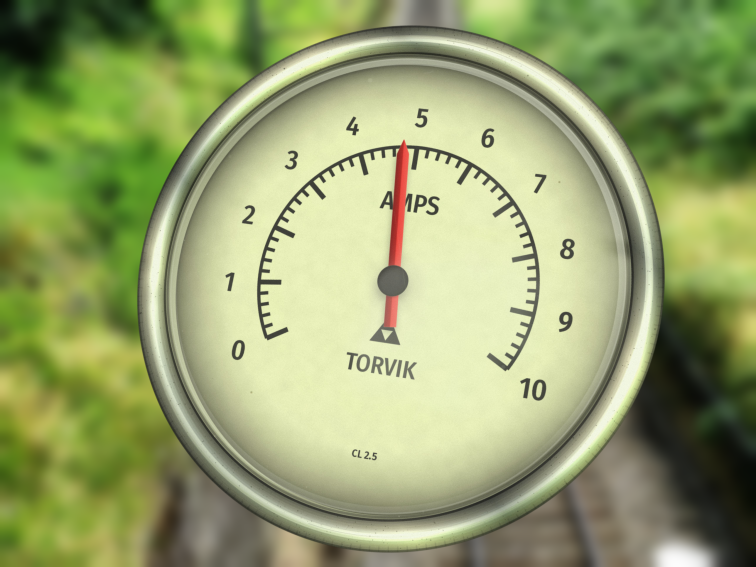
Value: 4.8 A
